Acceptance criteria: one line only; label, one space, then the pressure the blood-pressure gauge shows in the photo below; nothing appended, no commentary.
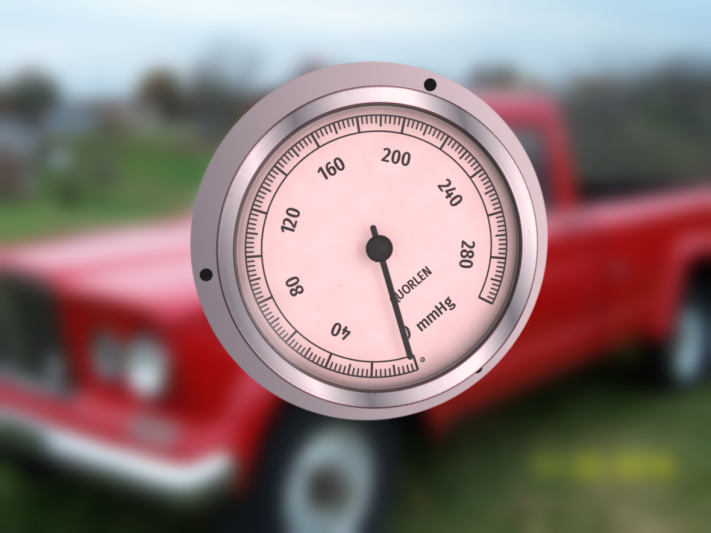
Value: 2 mmHg
